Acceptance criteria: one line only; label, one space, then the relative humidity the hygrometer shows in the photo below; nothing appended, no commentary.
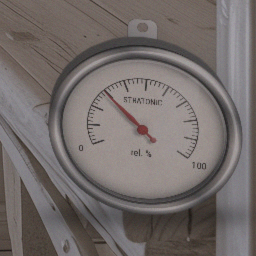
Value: 30 %
